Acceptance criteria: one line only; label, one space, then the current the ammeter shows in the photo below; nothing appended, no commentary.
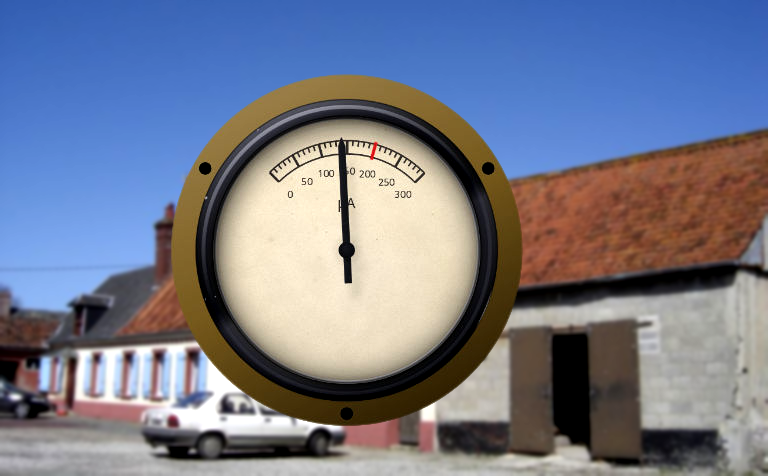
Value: 140 µA
